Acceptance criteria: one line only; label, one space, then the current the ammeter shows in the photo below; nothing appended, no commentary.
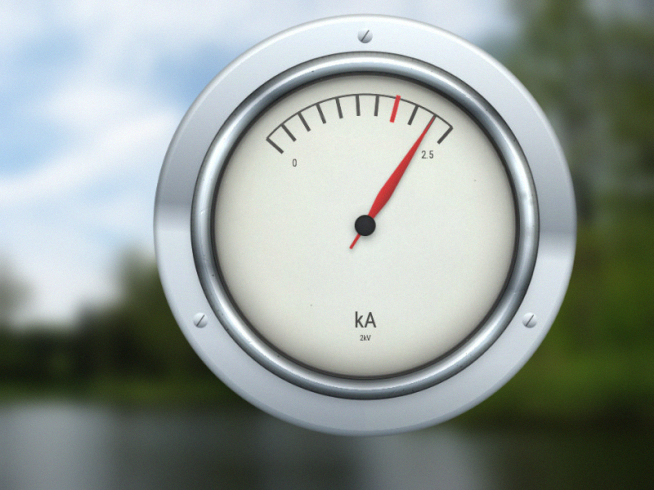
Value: 2.25 kA
